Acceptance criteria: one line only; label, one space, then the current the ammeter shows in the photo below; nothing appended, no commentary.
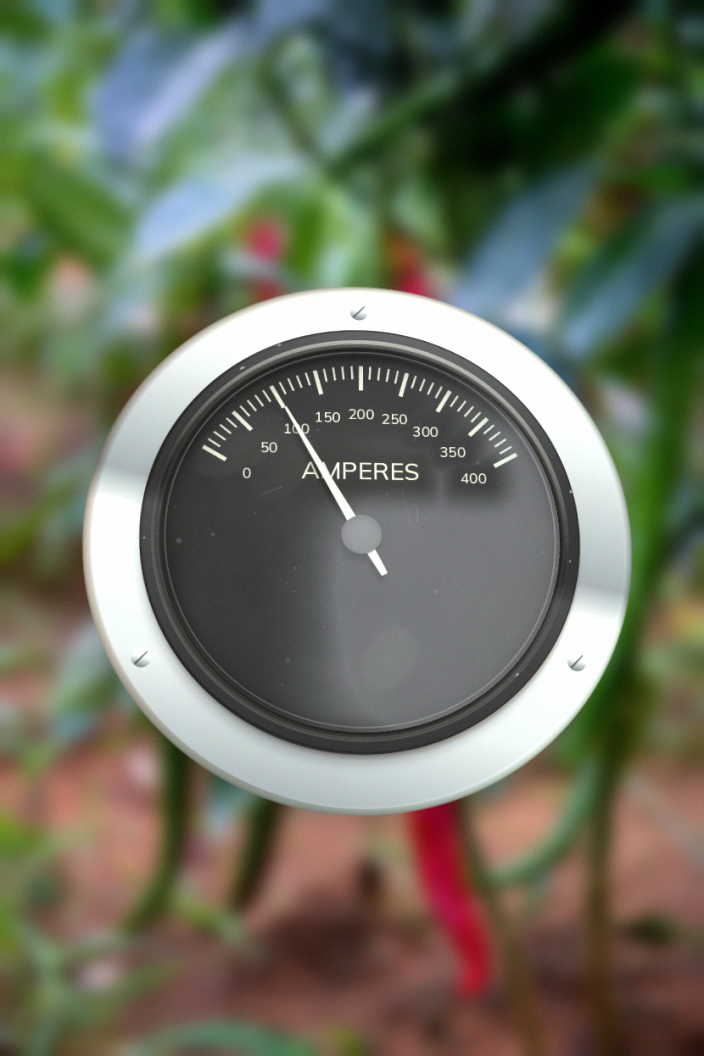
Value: 100 A
